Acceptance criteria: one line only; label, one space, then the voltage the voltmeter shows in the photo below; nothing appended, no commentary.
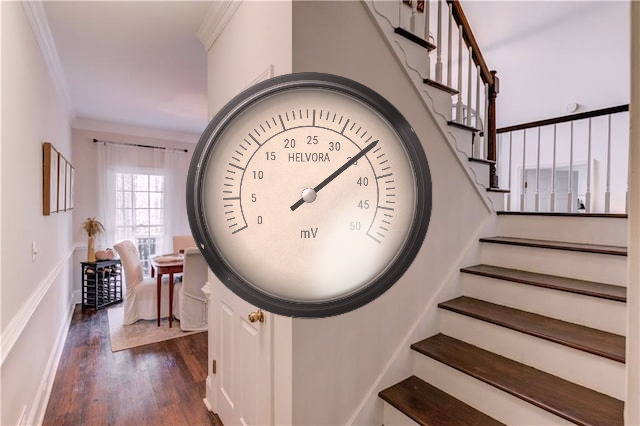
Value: 35 mV
